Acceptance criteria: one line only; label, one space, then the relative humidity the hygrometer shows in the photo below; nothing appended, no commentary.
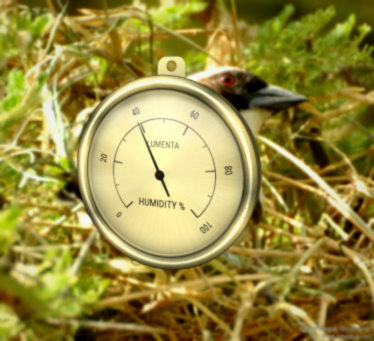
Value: 40 %
